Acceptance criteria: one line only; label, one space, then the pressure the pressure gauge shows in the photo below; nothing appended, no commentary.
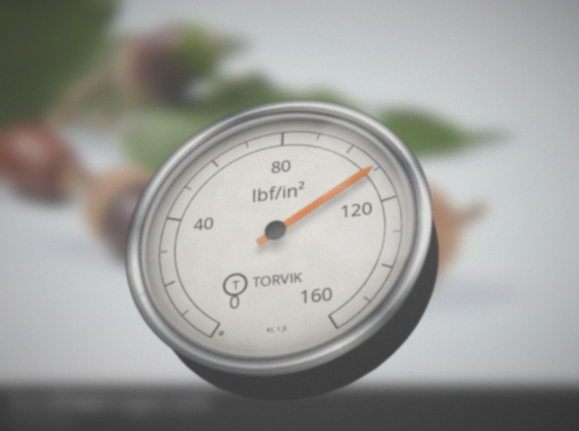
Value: 110 psi
